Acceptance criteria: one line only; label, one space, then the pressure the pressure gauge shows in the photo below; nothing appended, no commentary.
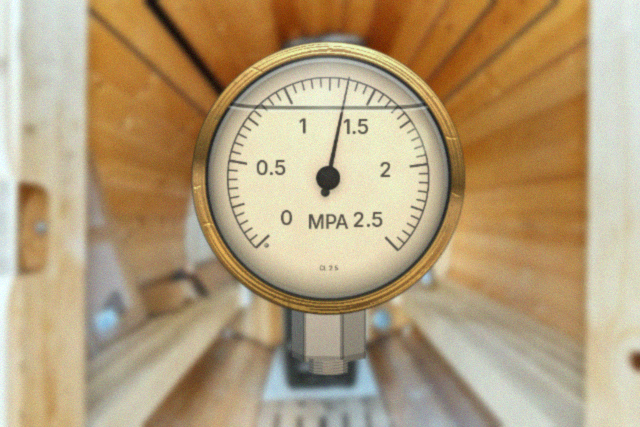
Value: 1.35 MPa
